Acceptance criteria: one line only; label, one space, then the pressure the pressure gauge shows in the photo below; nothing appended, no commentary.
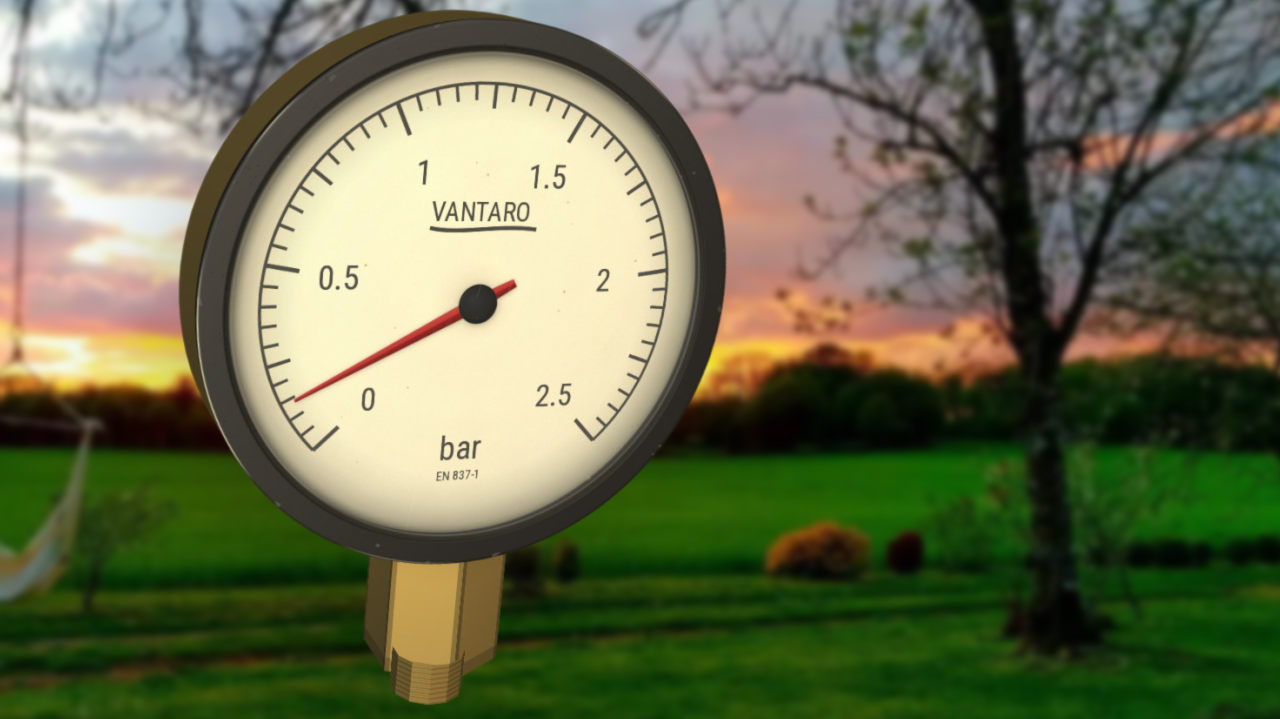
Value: 0.15 bar
